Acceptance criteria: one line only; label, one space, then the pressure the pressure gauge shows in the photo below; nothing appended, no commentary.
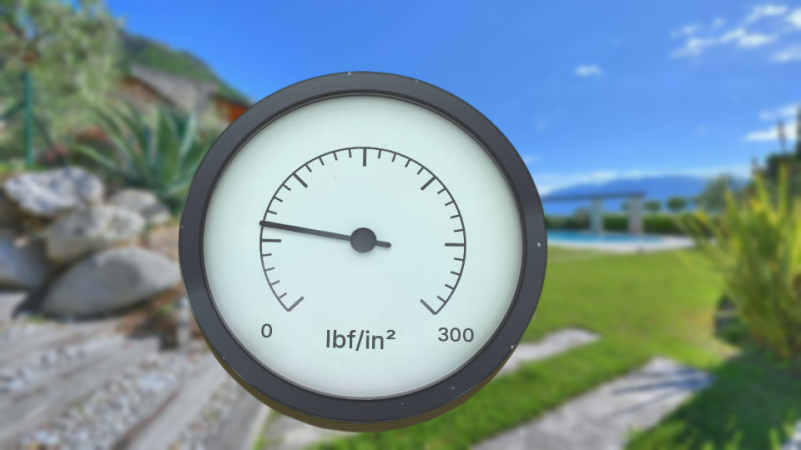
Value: 60 psi
